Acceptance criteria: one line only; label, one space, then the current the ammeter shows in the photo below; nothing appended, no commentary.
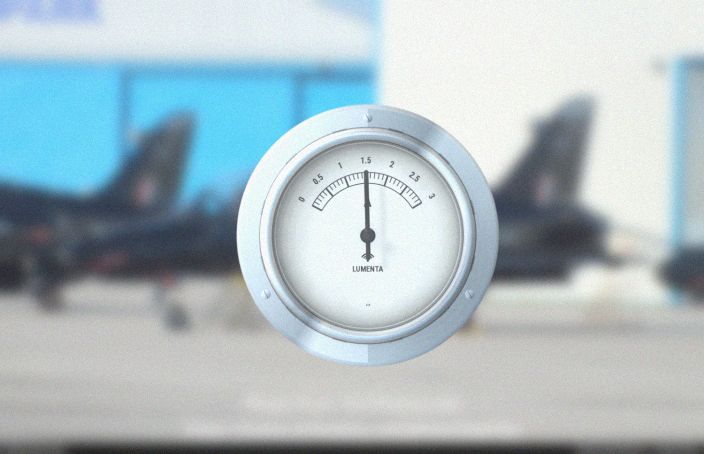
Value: 1.5 A
